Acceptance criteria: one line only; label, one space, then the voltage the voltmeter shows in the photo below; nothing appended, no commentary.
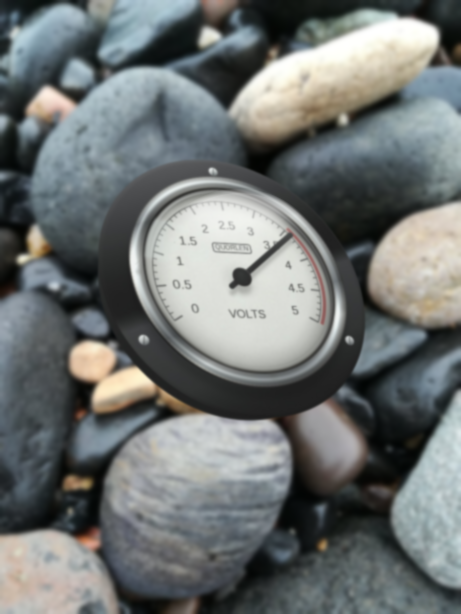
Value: 3.6 V
